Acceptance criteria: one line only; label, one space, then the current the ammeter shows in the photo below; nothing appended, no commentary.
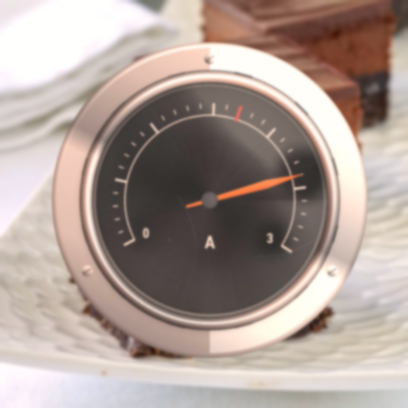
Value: 2.4 A
